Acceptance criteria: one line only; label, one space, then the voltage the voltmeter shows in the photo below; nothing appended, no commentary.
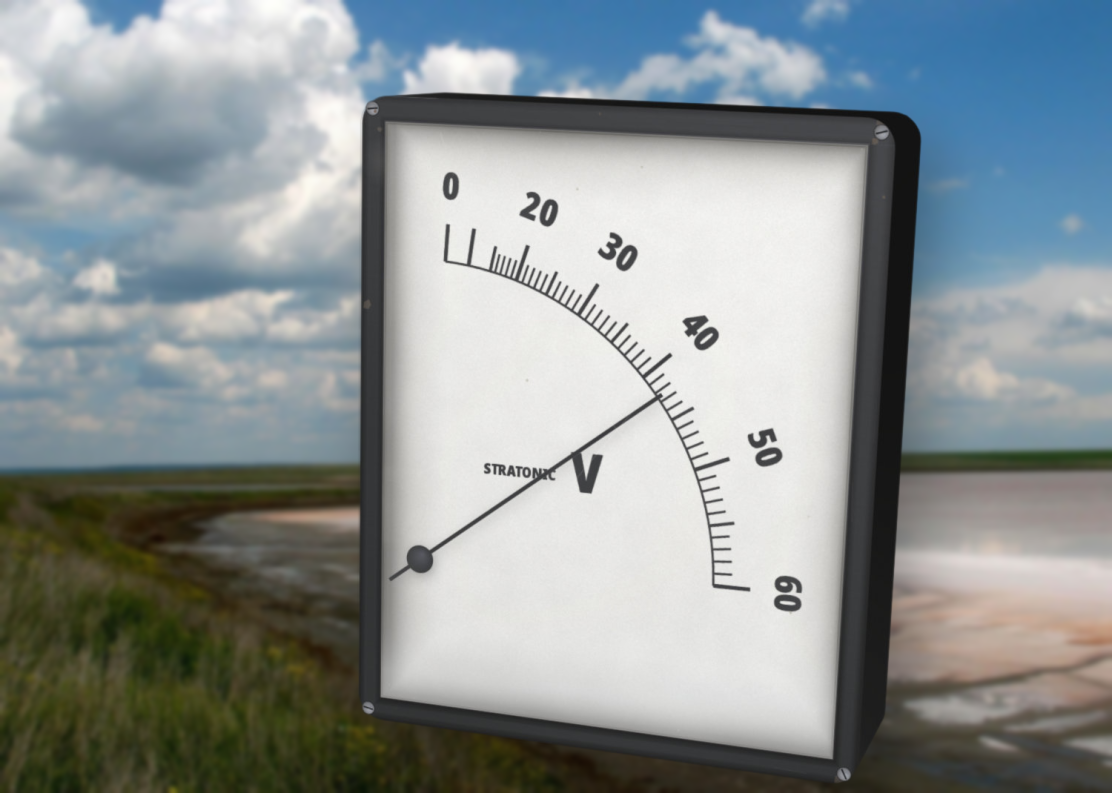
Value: 42.5 V
